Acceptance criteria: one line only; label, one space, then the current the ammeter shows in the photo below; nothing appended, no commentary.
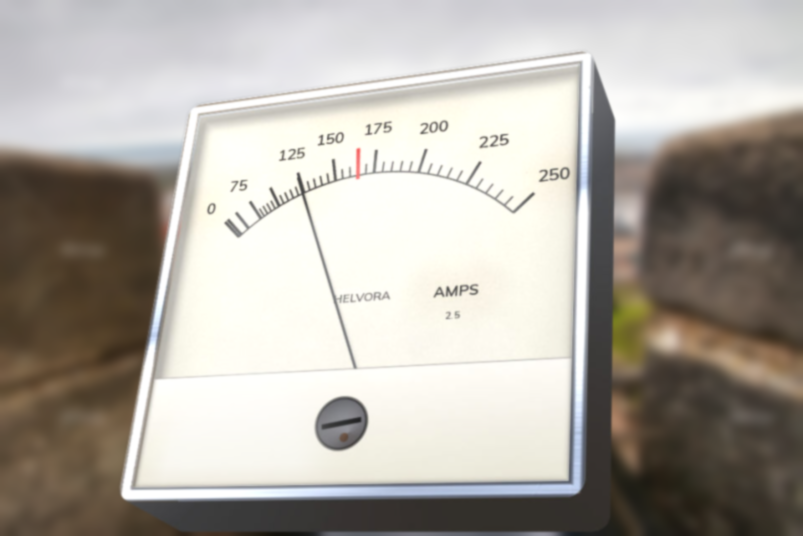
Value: 125 A
